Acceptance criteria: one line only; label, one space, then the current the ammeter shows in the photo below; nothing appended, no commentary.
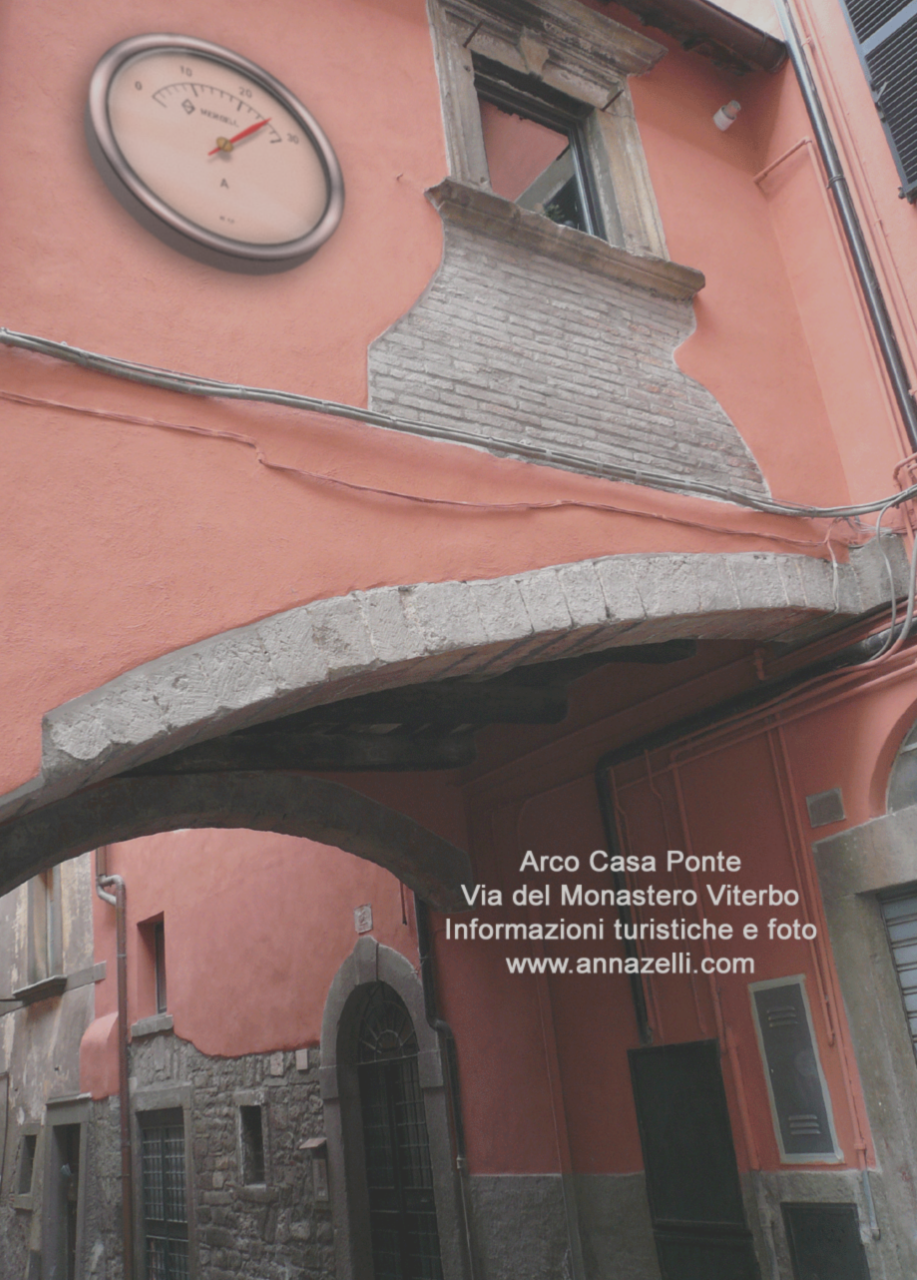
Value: 26 A
